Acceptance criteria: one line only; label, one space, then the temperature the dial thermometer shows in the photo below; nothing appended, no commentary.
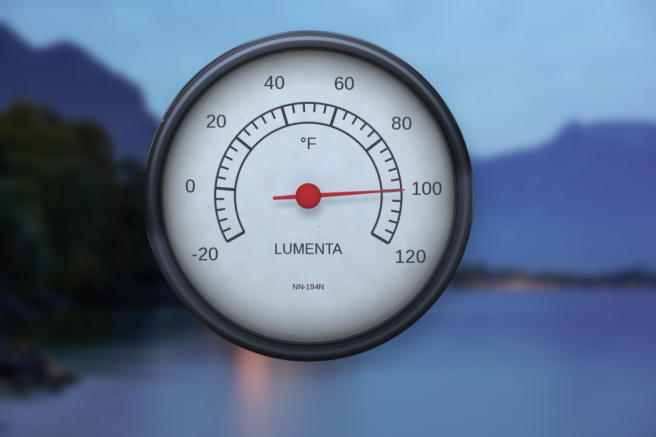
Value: 100 °F
